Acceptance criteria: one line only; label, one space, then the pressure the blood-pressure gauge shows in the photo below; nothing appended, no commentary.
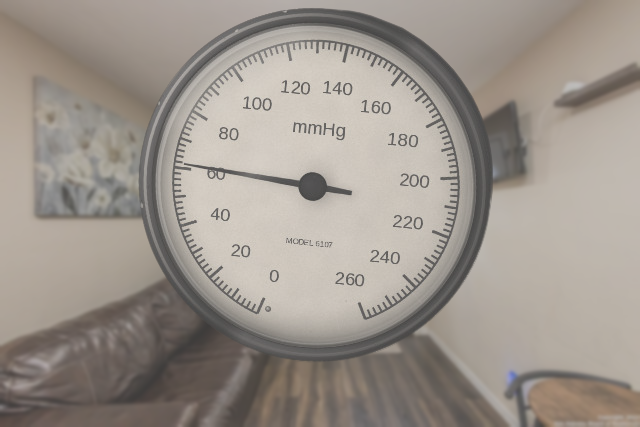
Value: 62 mmHg
